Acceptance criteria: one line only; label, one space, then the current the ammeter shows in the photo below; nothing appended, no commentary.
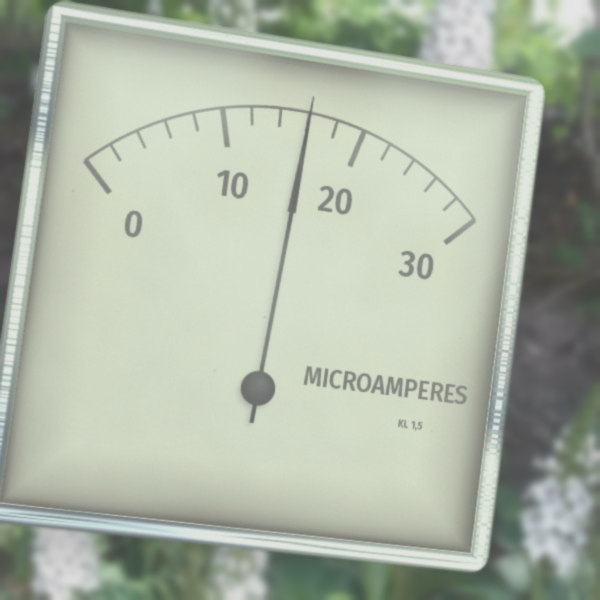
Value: 16 µA
